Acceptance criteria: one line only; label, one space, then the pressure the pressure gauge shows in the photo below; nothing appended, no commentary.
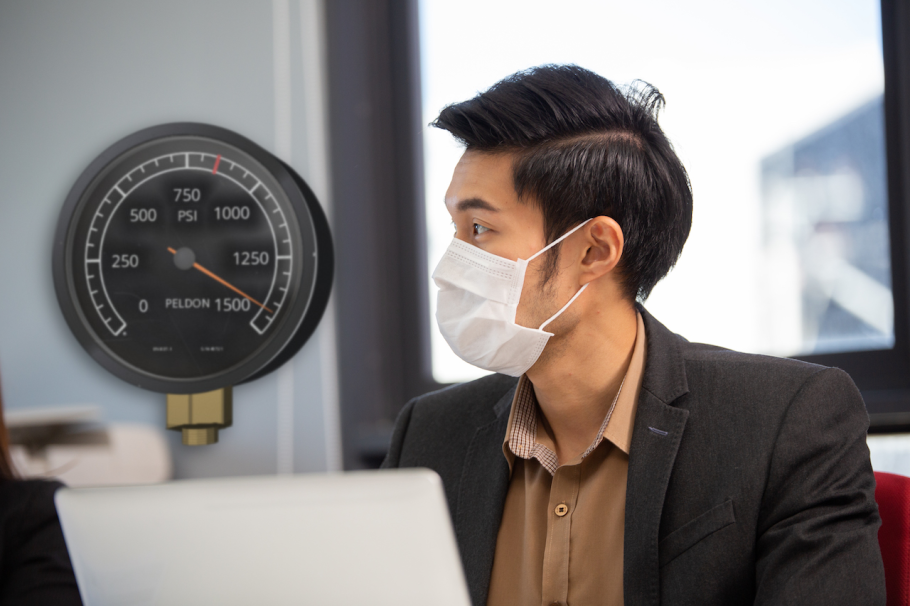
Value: 1425 psi
